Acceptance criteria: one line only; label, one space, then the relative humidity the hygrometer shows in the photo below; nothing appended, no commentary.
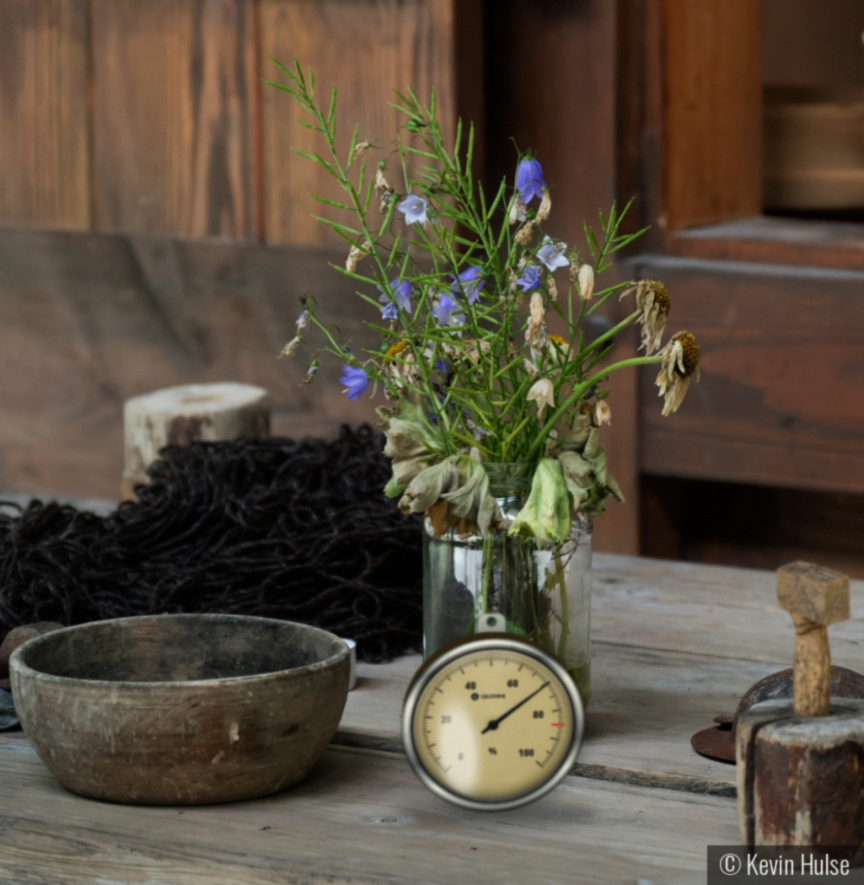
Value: 70 %
